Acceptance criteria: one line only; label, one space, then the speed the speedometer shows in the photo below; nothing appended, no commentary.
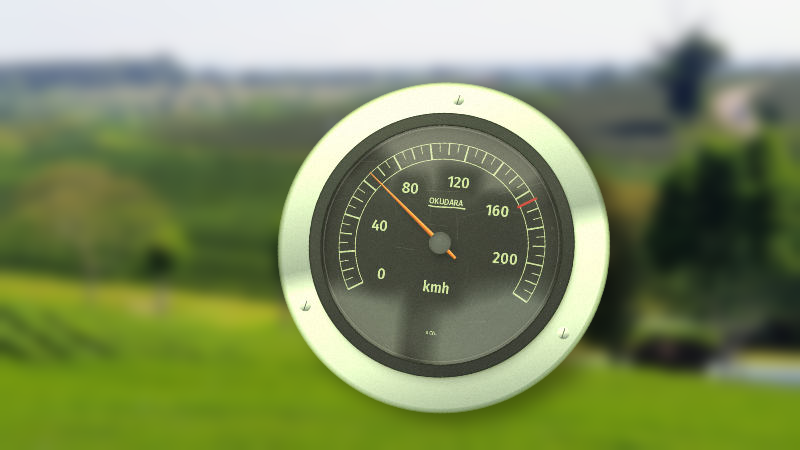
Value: 65 km/h
